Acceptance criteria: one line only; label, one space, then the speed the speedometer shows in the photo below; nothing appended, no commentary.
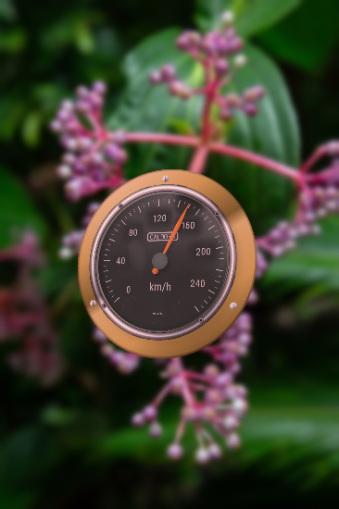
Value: 150 km/h
